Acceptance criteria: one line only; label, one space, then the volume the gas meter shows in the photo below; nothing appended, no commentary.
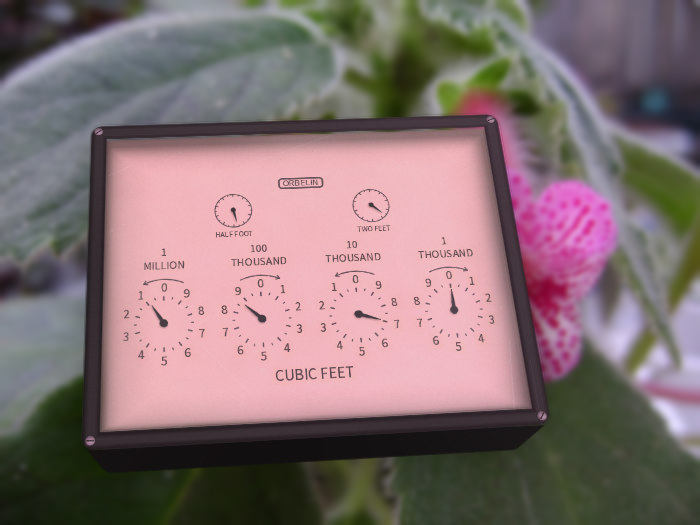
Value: 87000 ft³
